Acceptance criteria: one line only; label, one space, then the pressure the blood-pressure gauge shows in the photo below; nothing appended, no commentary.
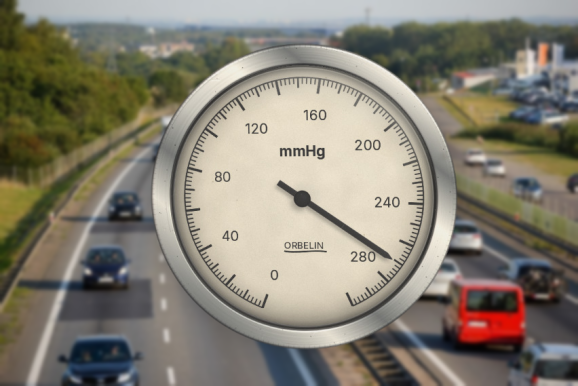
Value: 270 mmHg
